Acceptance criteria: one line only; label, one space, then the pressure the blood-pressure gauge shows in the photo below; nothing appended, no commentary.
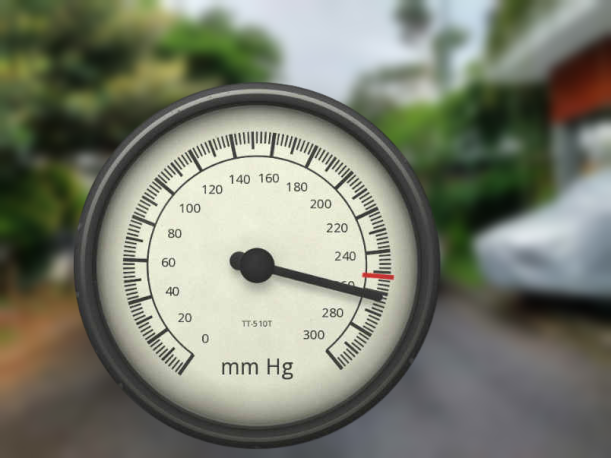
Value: 262 mmHg
